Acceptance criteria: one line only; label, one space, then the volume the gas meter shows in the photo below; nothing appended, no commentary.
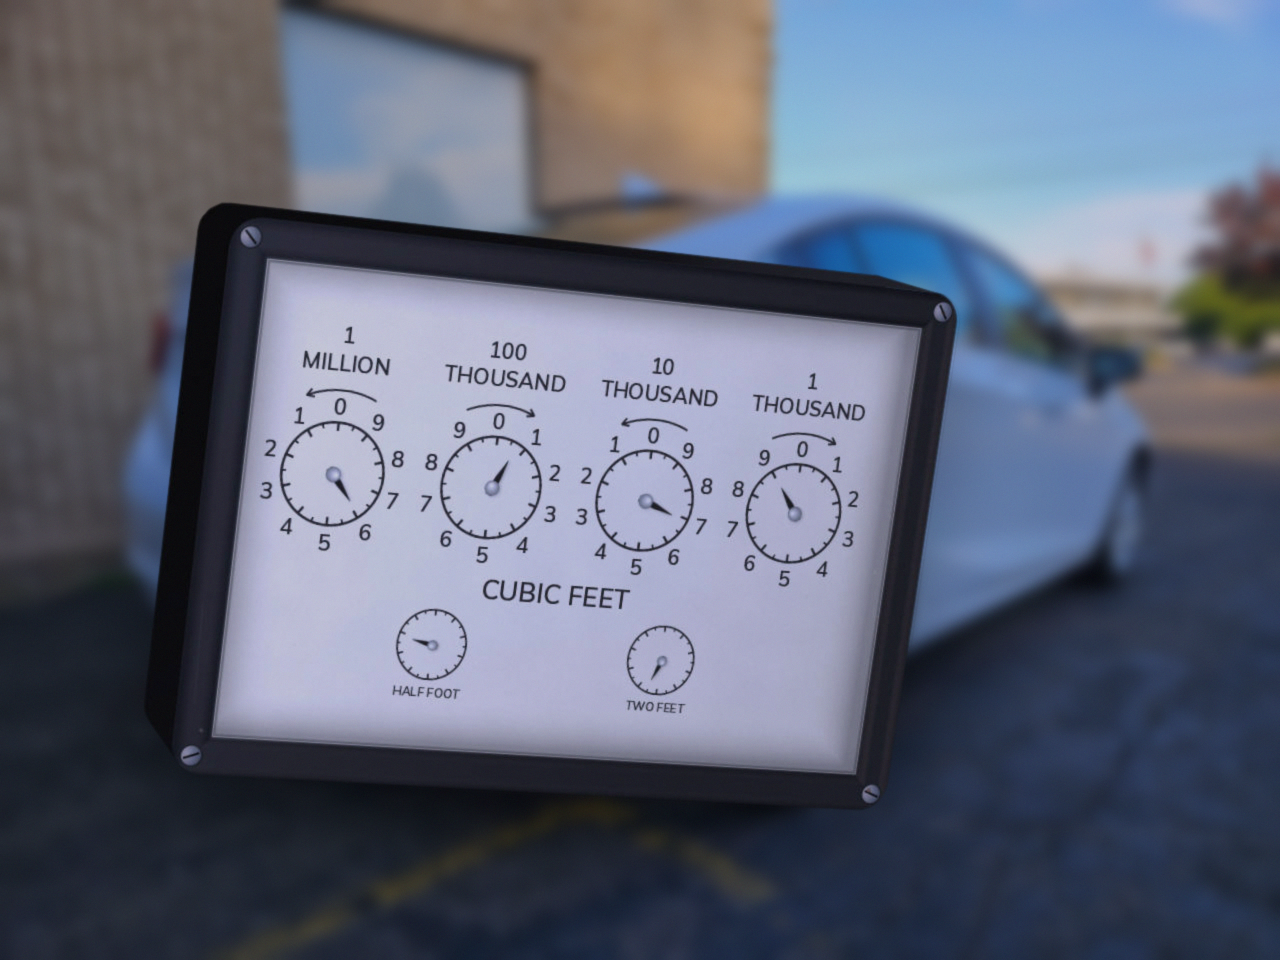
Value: 606900 ft³
